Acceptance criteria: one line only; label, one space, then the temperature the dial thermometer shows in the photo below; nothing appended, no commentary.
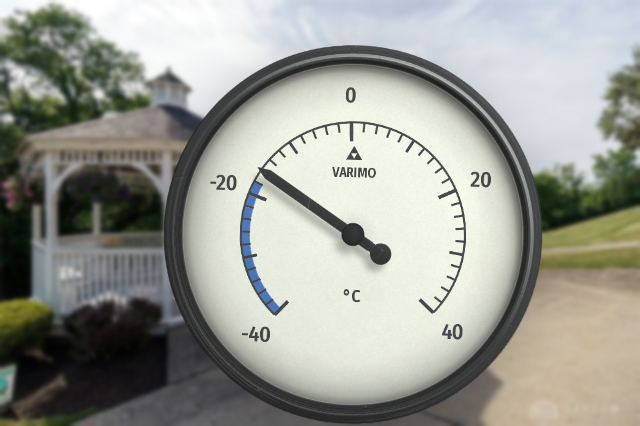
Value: -16 °C
